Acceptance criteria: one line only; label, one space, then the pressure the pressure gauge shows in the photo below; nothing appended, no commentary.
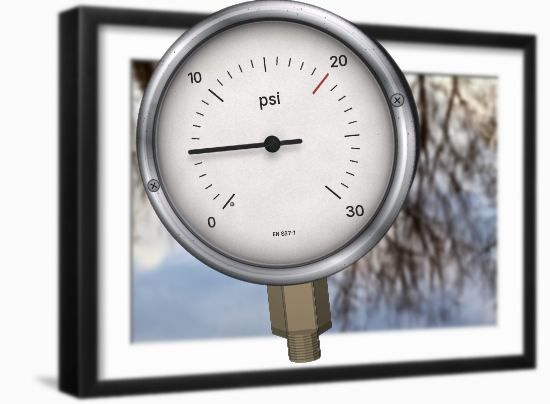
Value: 5 psi
